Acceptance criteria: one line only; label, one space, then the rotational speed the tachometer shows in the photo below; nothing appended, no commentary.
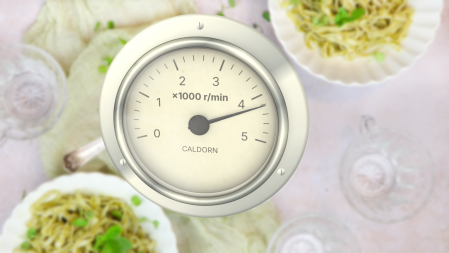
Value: 4200 rpm
